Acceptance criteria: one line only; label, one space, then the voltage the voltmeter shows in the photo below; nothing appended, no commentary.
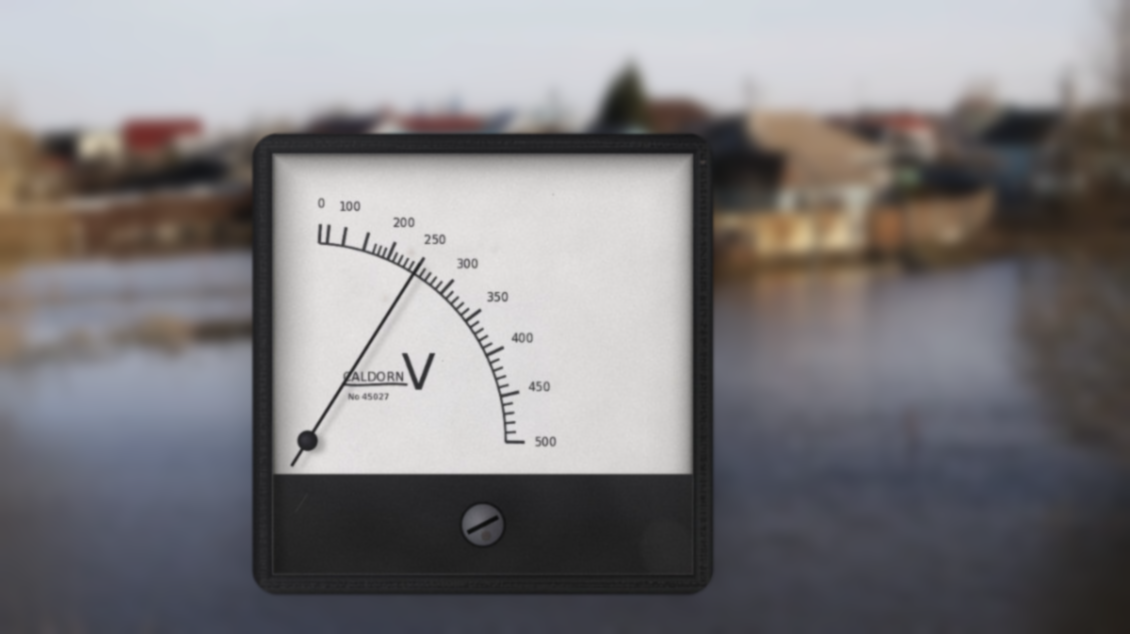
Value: 250 V
